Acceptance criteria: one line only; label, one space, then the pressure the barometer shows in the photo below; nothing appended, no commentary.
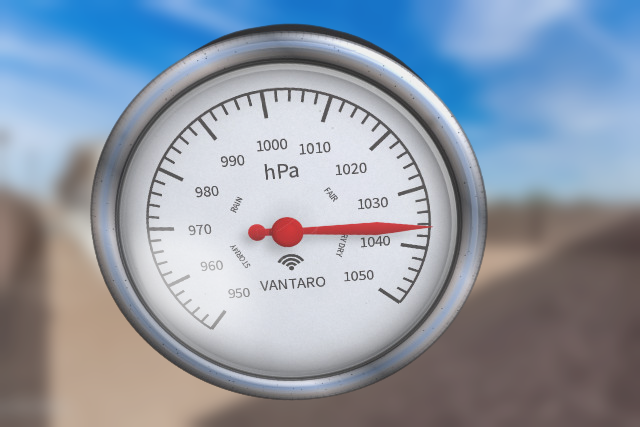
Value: 1036 hPa
